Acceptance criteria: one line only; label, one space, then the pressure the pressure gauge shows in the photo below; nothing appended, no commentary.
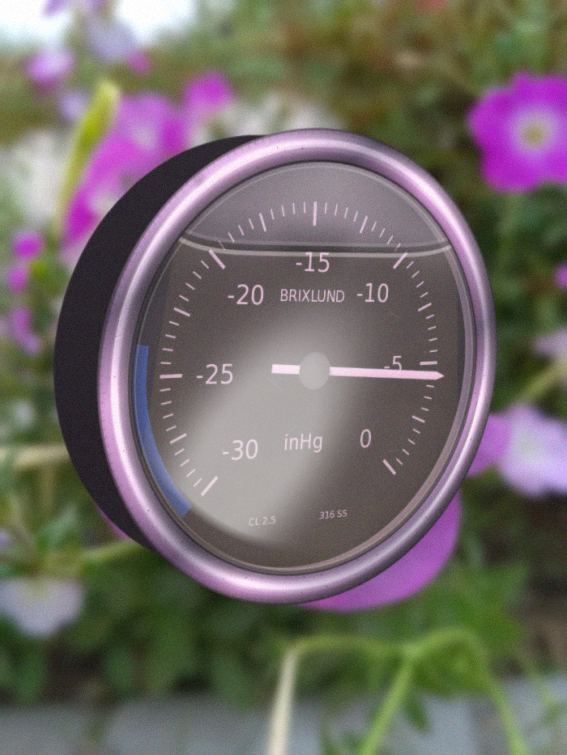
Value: -4.5 inHg
